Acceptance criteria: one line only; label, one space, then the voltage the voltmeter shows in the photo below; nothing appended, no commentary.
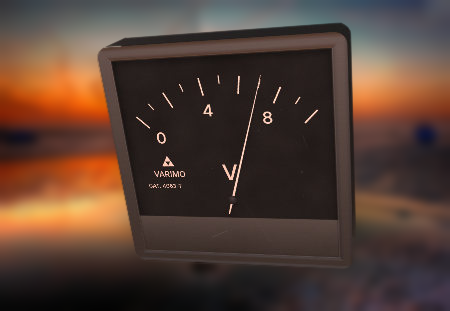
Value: 7 V
